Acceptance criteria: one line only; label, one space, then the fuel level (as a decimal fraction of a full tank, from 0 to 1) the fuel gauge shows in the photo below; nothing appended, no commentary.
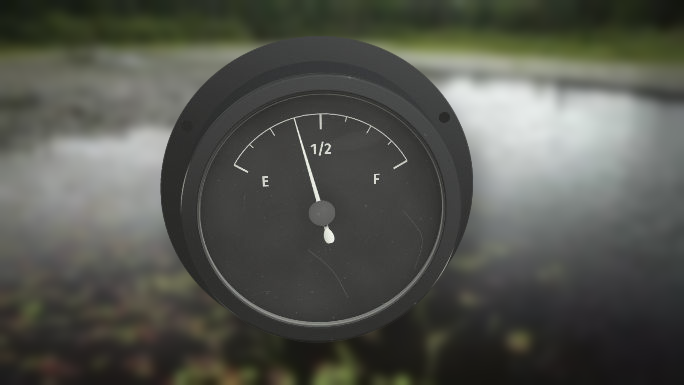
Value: 0.375
